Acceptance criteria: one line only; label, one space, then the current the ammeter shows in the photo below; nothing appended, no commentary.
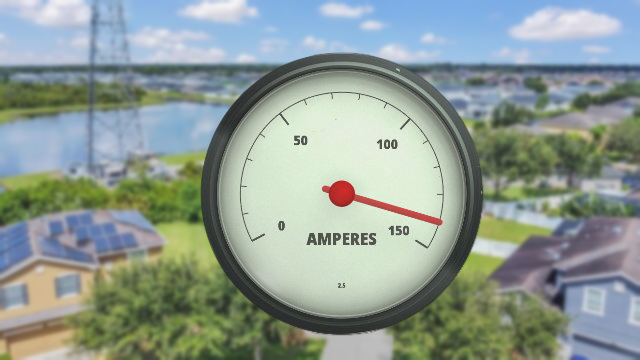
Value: 140 A
